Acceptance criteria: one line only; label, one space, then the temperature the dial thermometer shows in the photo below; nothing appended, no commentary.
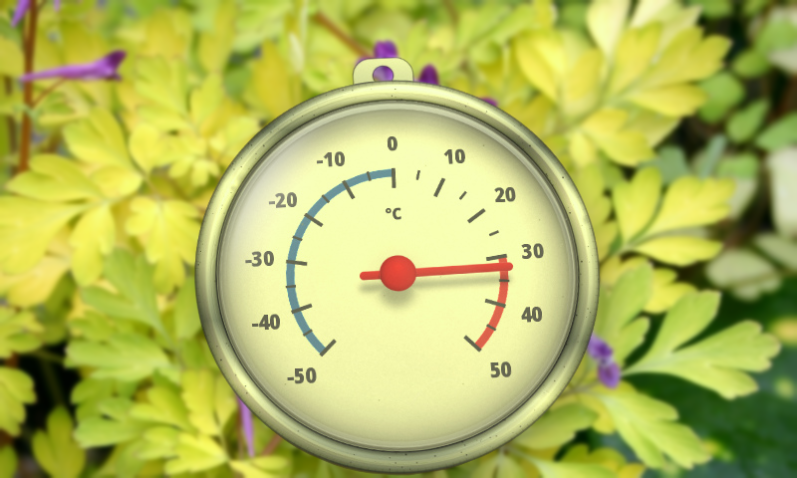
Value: 32.5 °C
